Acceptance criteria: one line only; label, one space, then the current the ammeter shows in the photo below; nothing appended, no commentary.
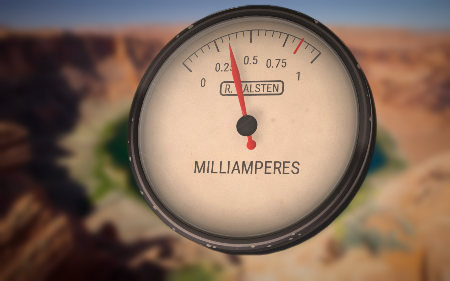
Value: 0.35 mA
